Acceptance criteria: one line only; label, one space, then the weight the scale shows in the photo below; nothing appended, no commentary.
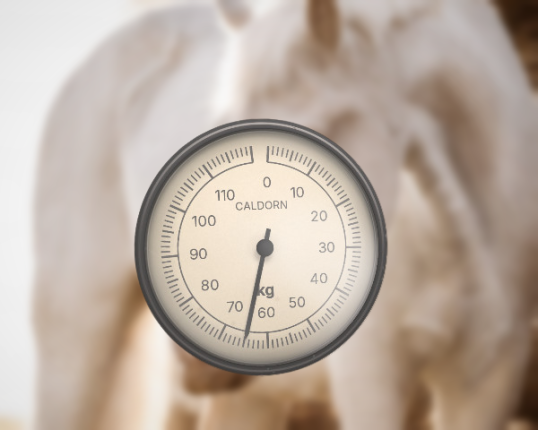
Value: 65 kg
